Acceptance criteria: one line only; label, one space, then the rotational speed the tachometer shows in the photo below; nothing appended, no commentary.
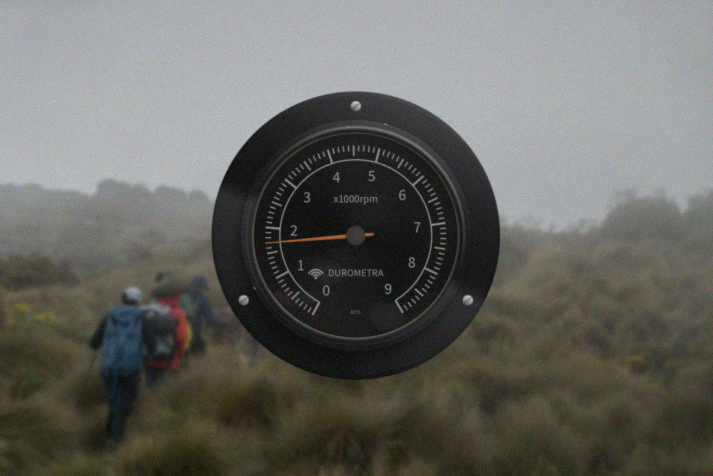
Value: 1700 rpm
